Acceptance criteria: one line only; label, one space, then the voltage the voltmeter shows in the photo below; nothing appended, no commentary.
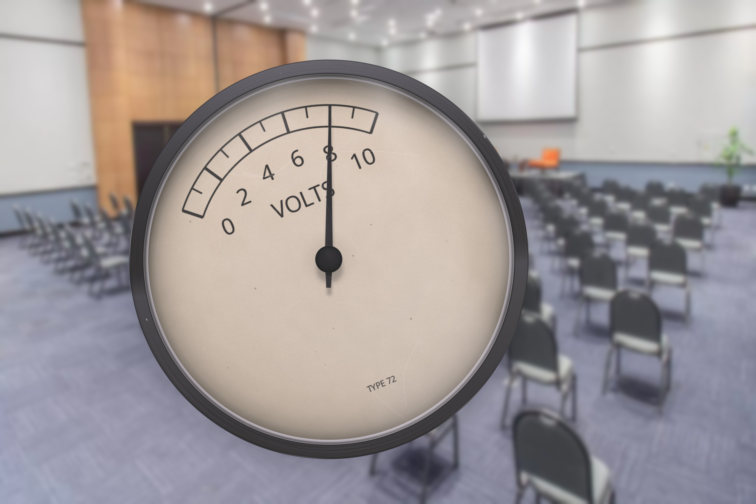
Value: 8 V
